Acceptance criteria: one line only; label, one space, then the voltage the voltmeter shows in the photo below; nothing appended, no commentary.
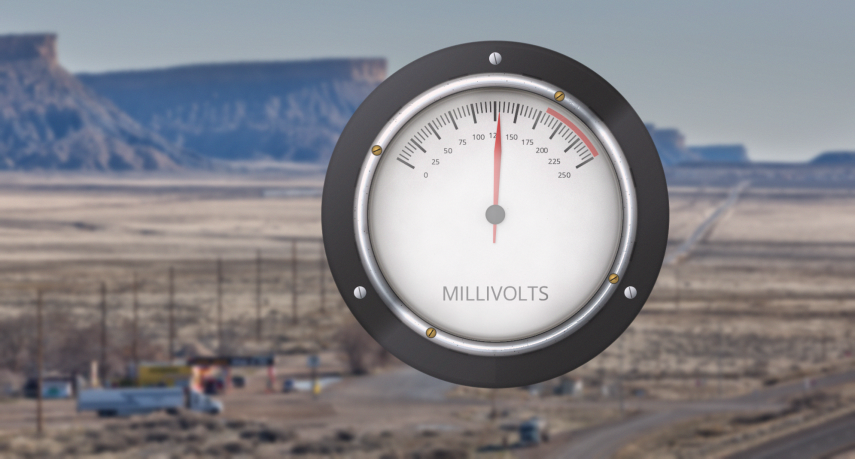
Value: 130 mV
